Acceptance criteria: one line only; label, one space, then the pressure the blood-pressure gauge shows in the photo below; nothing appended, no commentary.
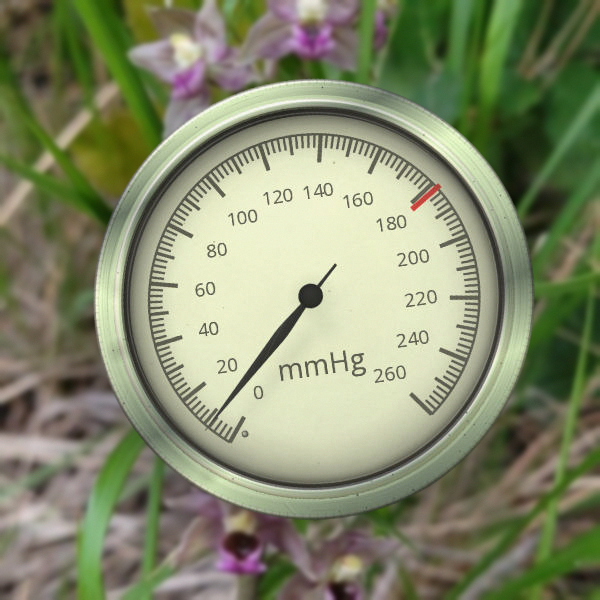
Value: 8 mmHg
